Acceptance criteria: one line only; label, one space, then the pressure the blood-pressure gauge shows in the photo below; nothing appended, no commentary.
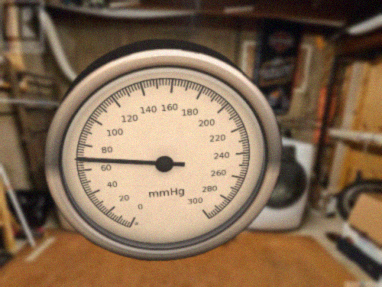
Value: 70 mmHg
